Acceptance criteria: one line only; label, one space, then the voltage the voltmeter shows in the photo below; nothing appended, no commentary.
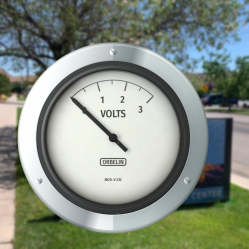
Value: 0 V
